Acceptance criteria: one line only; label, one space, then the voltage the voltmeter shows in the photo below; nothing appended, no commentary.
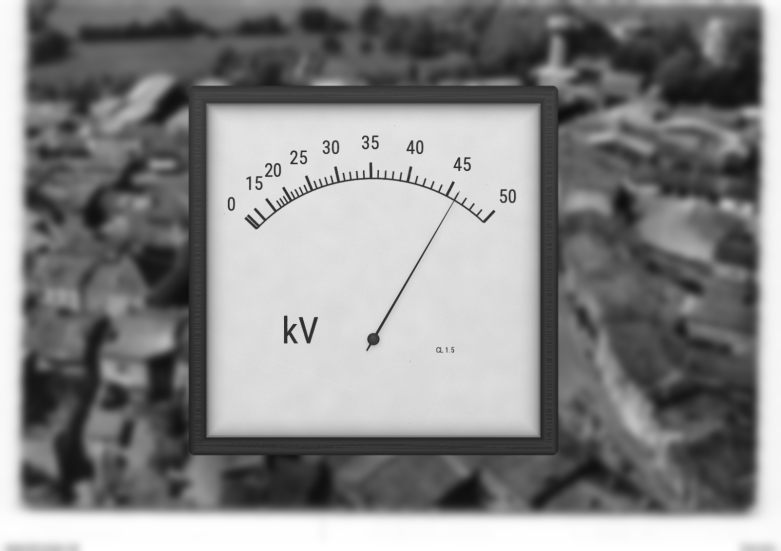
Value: 46 kV
